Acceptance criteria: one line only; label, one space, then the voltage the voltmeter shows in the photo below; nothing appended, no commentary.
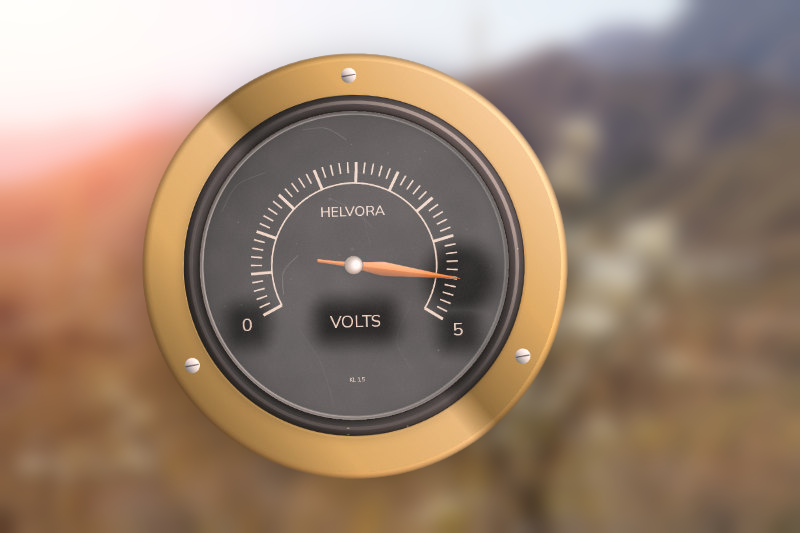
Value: 4.5 V
